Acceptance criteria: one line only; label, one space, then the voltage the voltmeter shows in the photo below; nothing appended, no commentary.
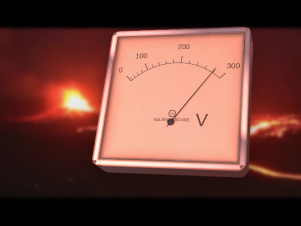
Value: 280 V
